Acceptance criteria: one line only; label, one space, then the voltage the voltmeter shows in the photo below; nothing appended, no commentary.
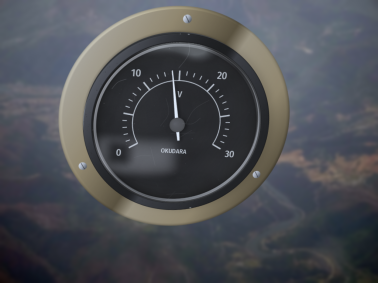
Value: 14 V
